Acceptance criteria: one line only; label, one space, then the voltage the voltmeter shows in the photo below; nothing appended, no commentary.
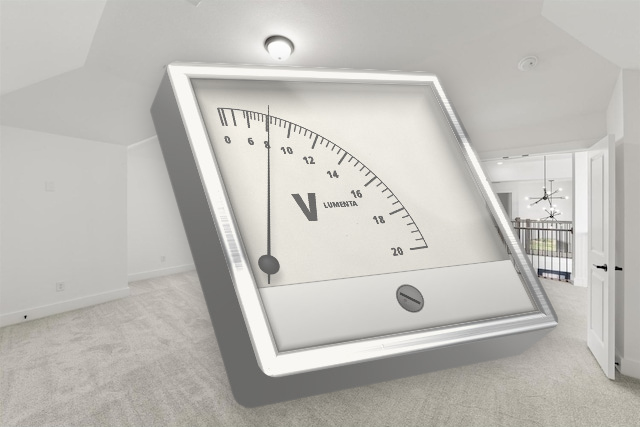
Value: 8 V
